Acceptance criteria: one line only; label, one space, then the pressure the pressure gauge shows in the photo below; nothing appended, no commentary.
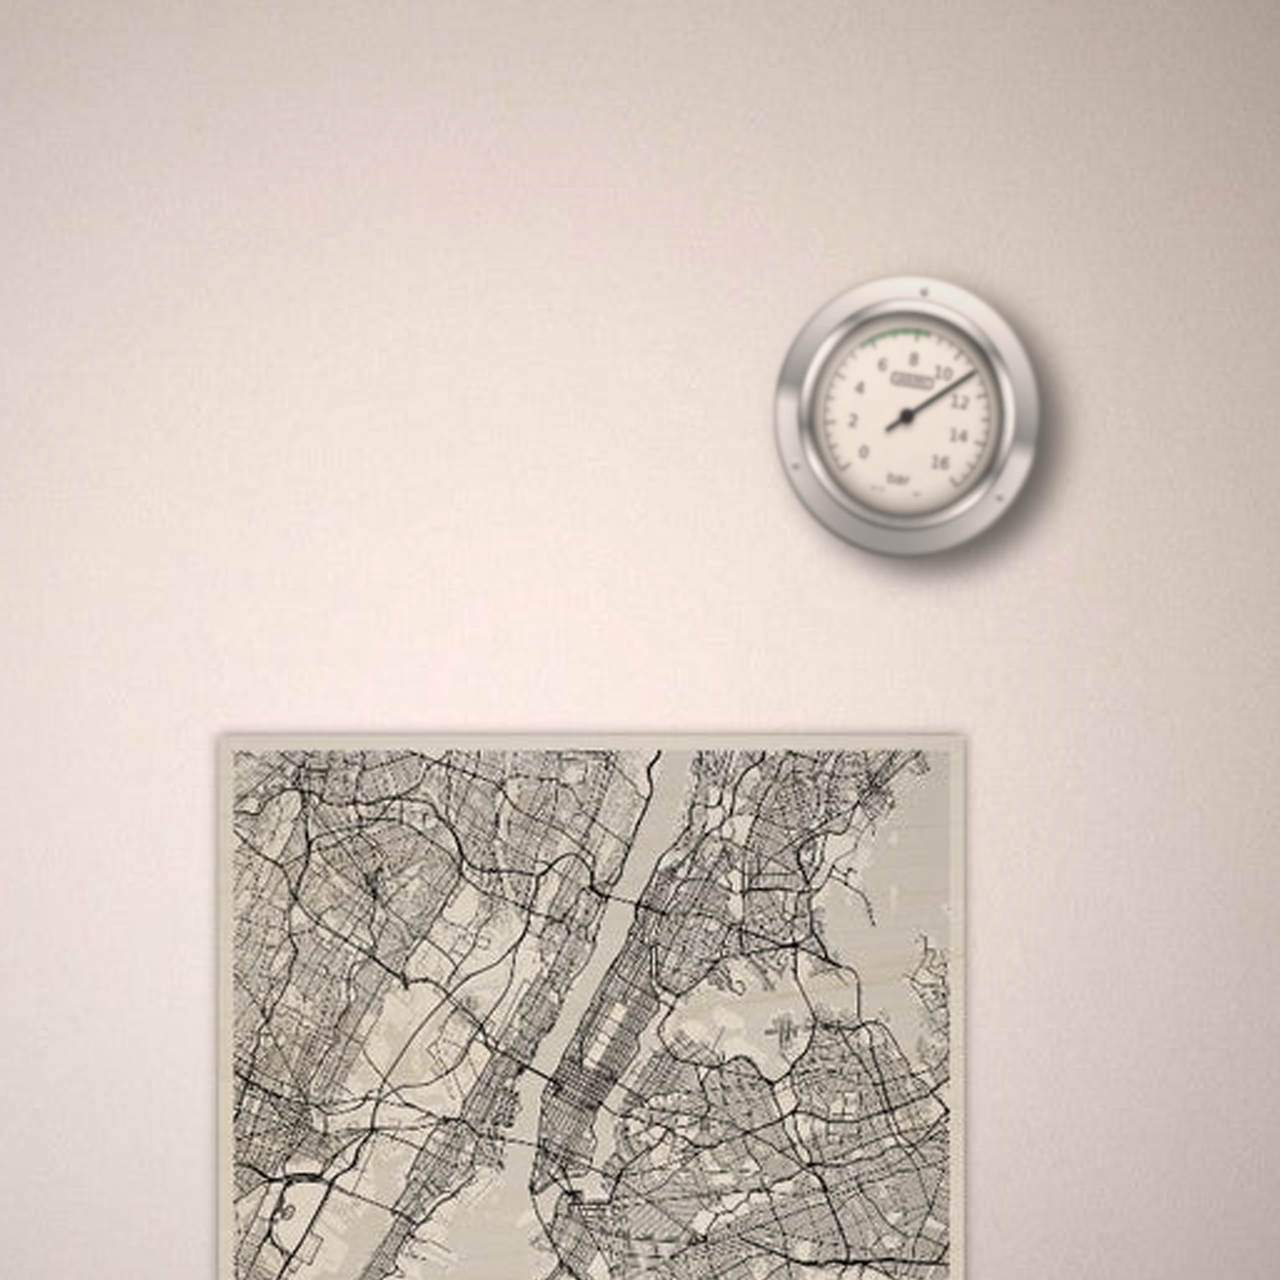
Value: 11 bar
